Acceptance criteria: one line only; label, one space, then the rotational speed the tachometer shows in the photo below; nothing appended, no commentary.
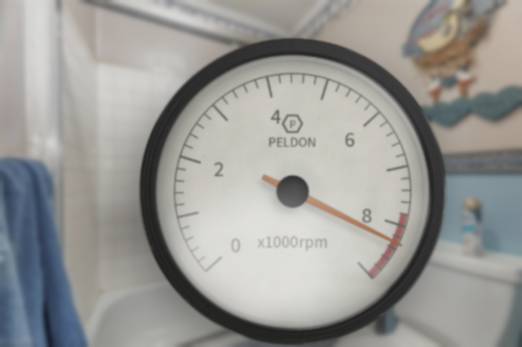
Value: 8300 rpm
